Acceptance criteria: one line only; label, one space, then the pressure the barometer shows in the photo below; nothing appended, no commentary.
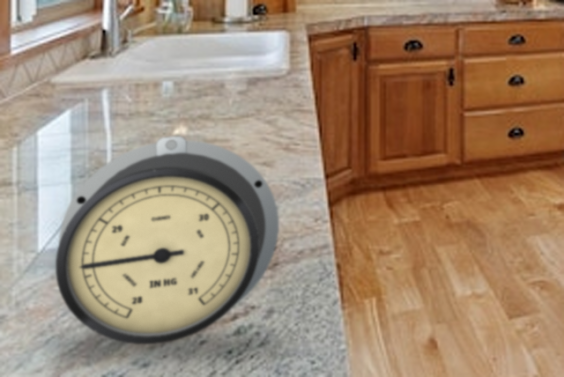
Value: 28.6 inHg
